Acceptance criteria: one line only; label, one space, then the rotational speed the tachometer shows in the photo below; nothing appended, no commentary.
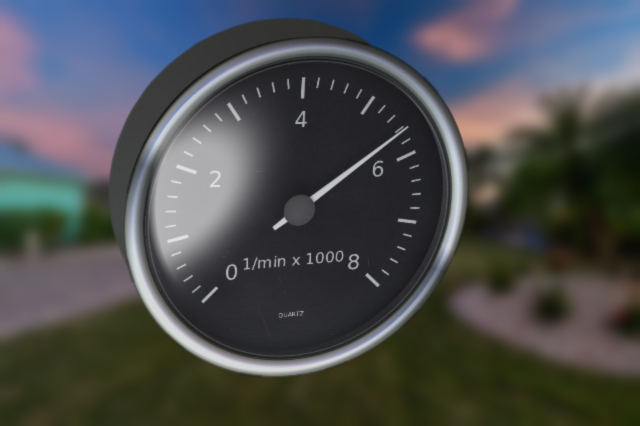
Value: 5600 rpm
